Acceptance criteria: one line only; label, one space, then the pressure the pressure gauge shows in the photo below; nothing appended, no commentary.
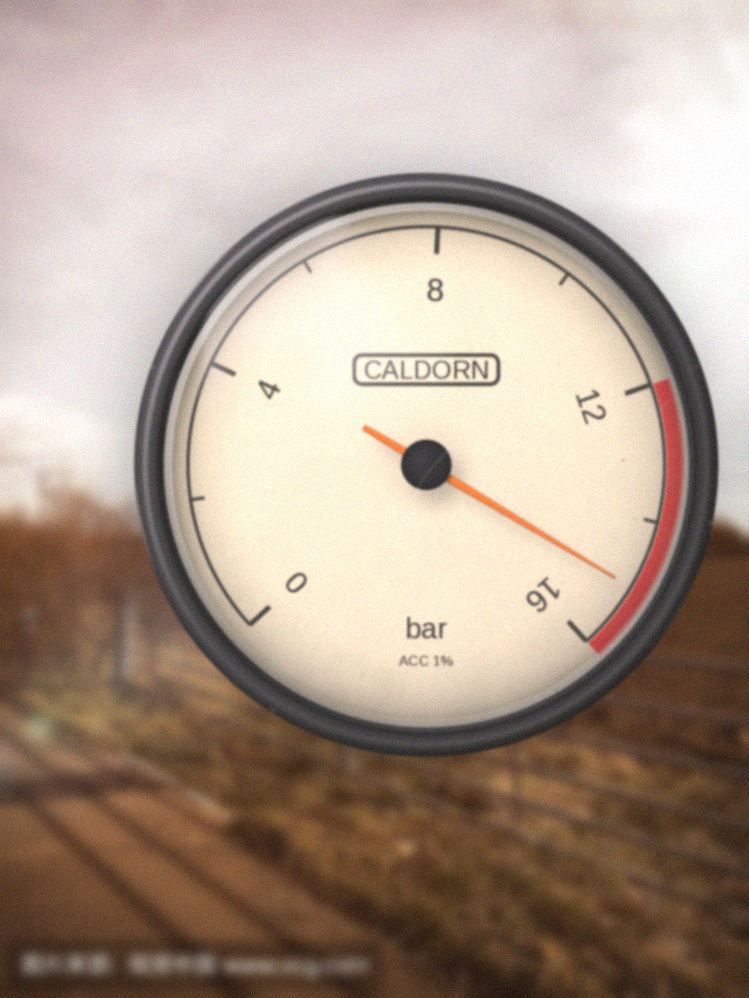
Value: 15 bar
